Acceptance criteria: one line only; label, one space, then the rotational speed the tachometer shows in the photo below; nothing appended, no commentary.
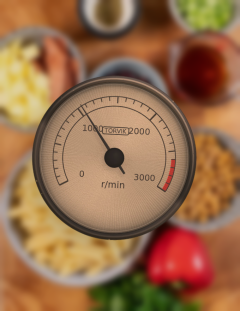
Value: 1050 rpm
